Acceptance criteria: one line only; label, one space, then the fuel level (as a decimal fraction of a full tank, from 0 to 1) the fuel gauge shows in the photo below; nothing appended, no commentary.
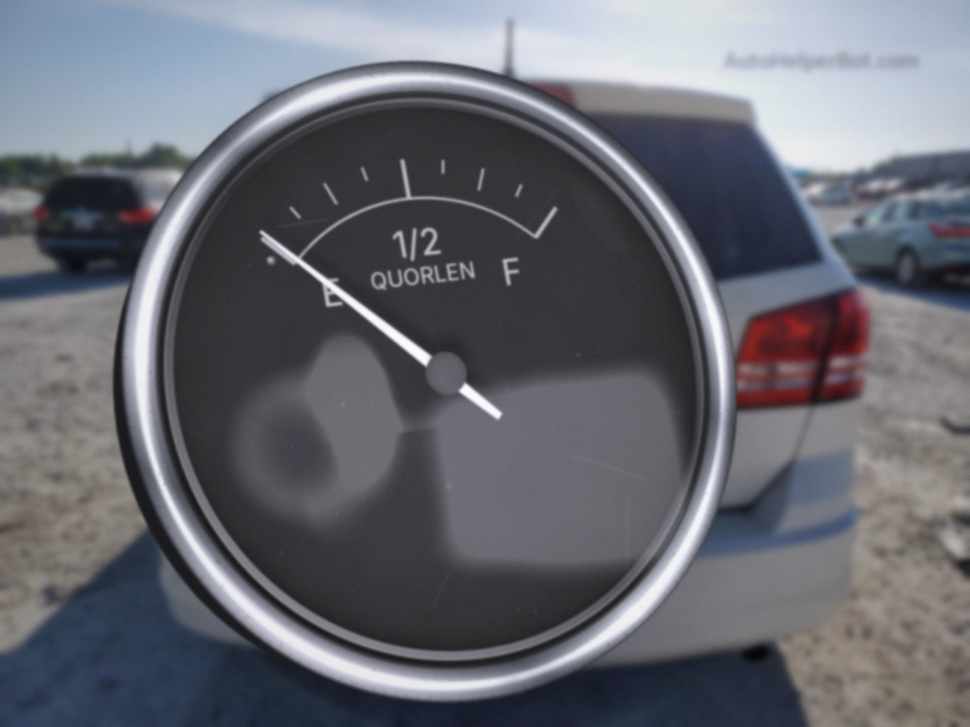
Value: 0
